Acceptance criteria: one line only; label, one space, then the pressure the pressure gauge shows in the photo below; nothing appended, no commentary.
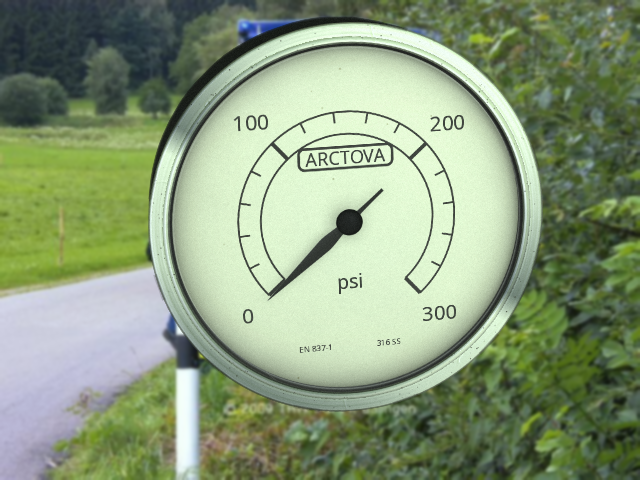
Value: 0 psi
